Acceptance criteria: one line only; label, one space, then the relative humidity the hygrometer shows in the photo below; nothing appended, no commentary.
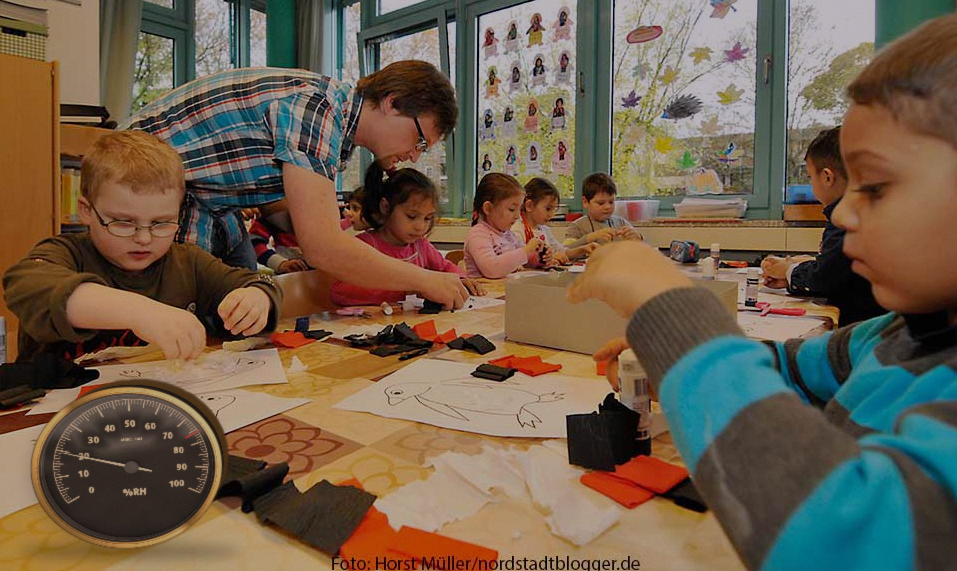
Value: 20 %
